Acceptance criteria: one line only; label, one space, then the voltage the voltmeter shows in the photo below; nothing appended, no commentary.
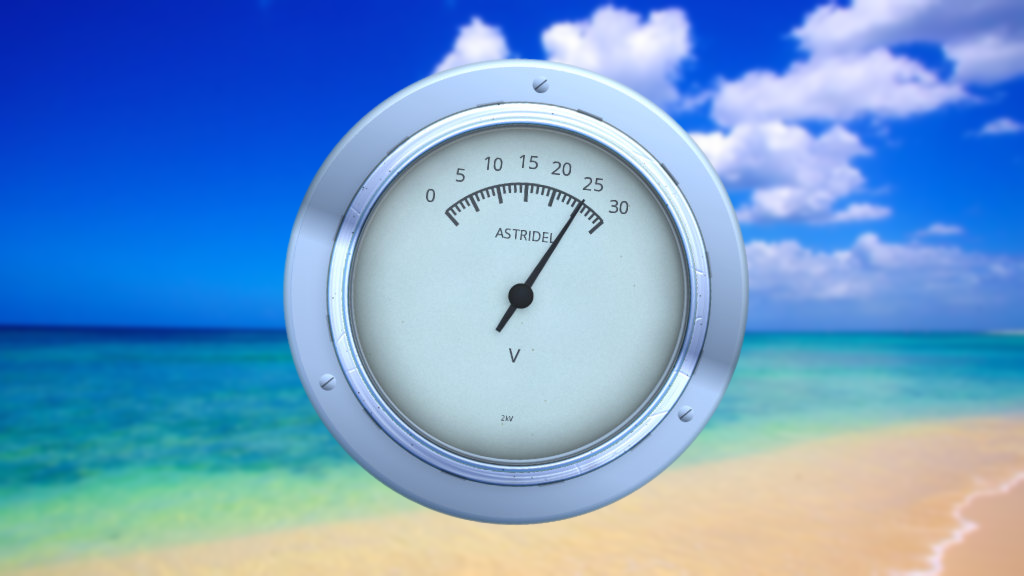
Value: 25 V
